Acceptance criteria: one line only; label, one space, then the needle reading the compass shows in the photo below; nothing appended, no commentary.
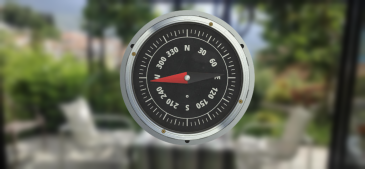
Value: 265 °
